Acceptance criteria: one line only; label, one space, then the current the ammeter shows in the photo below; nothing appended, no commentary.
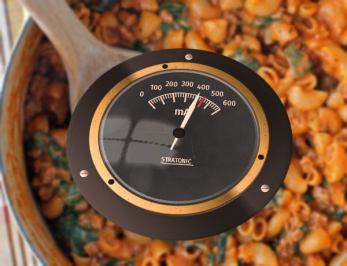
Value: 400 mA
